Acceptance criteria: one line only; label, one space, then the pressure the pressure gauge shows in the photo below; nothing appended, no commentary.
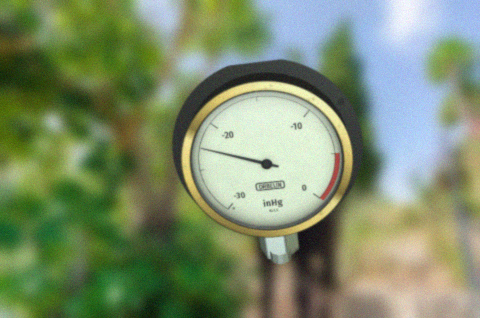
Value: -22.5 inHg
